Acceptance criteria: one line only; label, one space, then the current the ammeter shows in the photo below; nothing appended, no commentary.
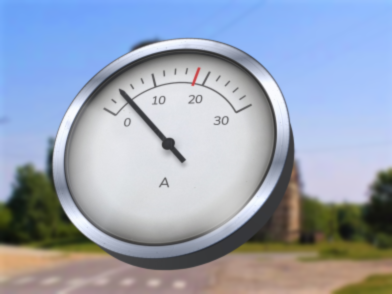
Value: 4 A
